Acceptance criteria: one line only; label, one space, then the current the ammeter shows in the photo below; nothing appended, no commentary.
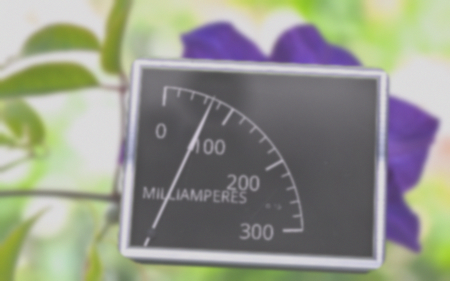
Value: 70 mA
